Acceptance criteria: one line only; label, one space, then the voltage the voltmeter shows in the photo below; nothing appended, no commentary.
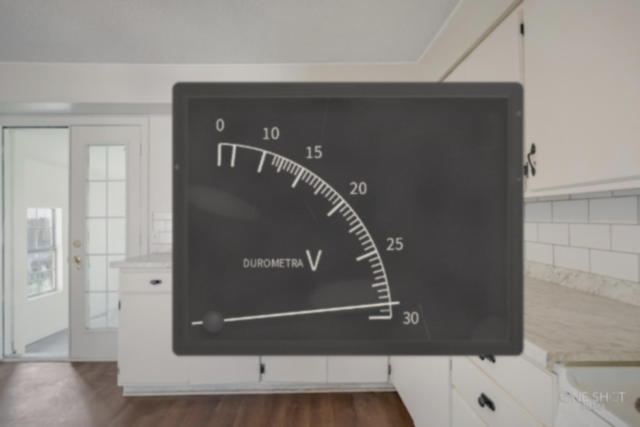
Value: 29 V
